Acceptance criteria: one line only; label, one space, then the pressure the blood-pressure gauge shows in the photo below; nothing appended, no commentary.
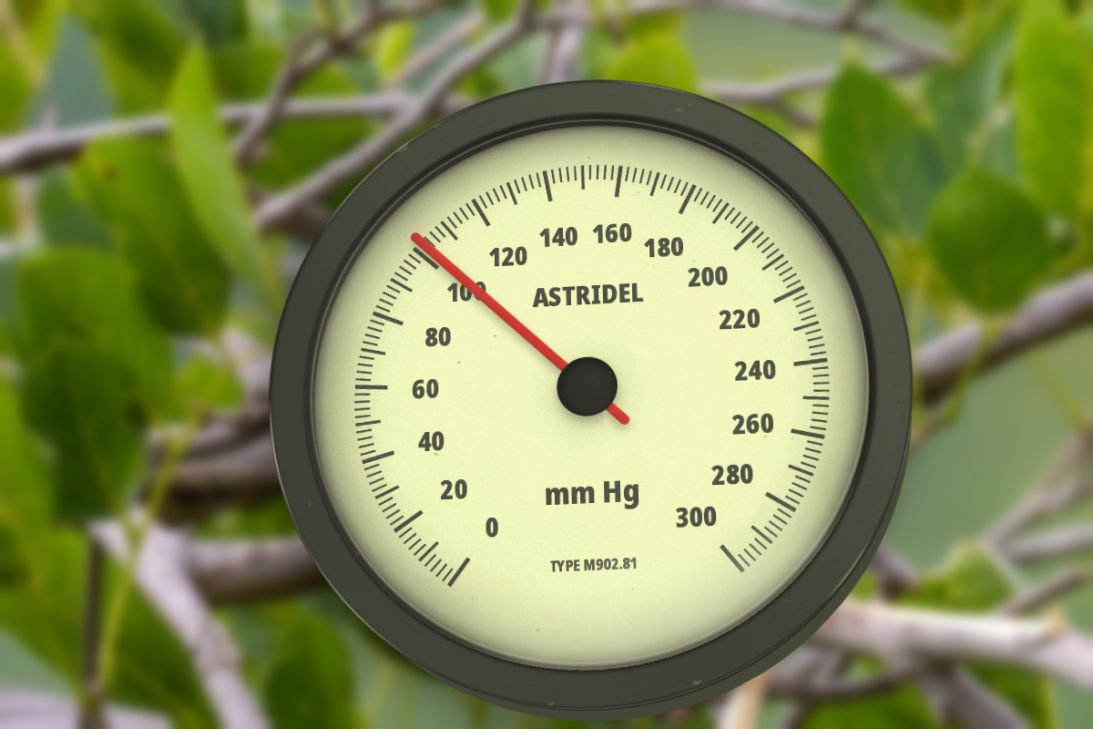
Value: 102 mmHg
